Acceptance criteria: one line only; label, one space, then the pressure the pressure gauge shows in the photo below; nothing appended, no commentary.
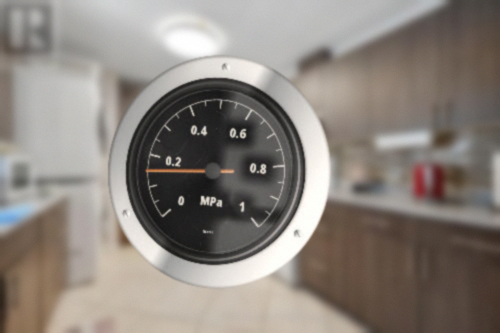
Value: 0.15 MPa
